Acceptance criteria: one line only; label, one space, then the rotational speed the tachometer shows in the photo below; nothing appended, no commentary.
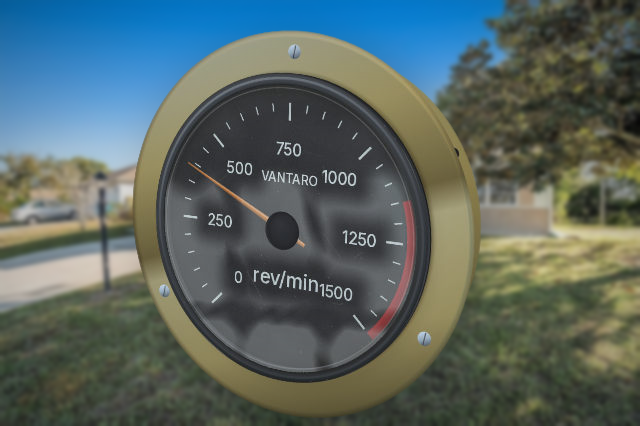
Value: 400 rpm
